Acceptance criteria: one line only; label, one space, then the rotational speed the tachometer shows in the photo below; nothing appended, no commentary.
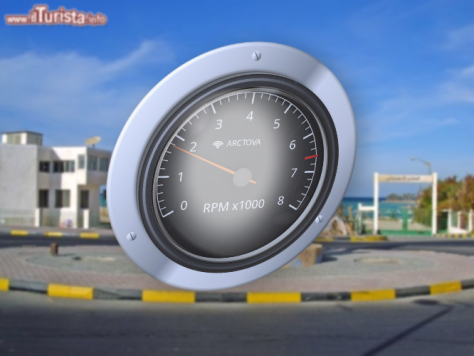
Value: 1800 rpm
